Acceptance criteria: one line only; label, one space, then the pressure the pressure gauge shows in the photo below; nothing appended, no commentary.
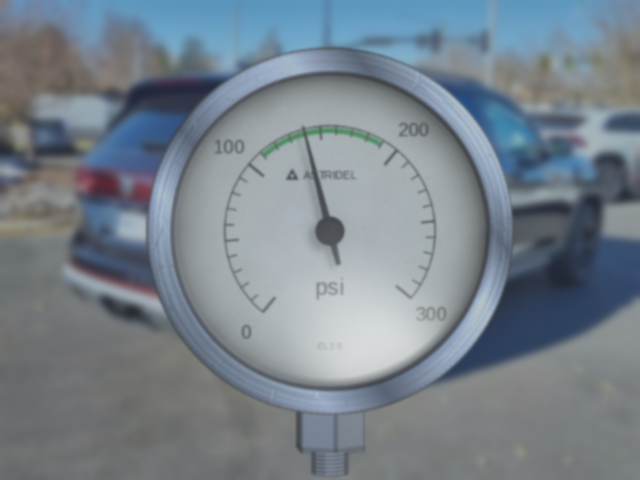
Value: 140 psi
